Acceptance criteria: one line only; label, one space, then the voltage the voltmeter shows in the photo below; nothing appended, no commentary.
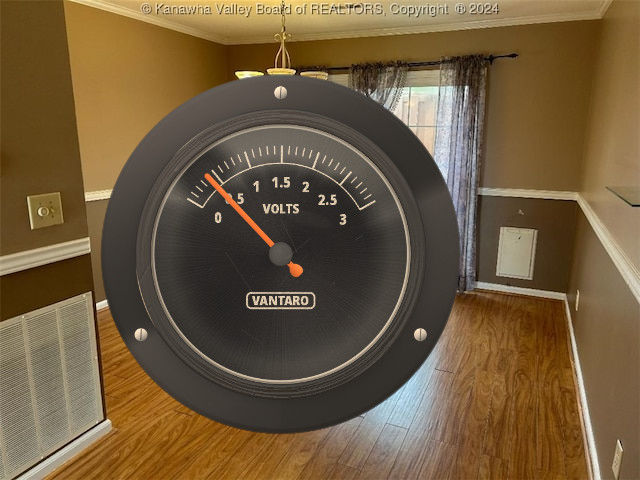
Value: 0.4 V
